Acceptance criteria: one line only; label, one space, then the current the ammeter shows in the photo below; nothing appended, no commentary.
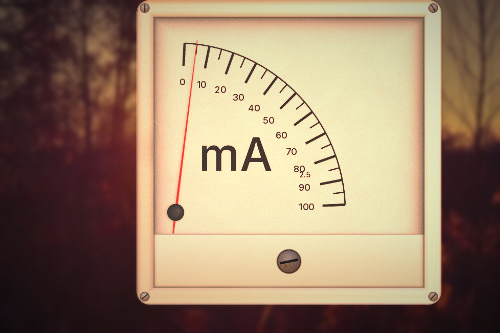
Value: 5 mA
